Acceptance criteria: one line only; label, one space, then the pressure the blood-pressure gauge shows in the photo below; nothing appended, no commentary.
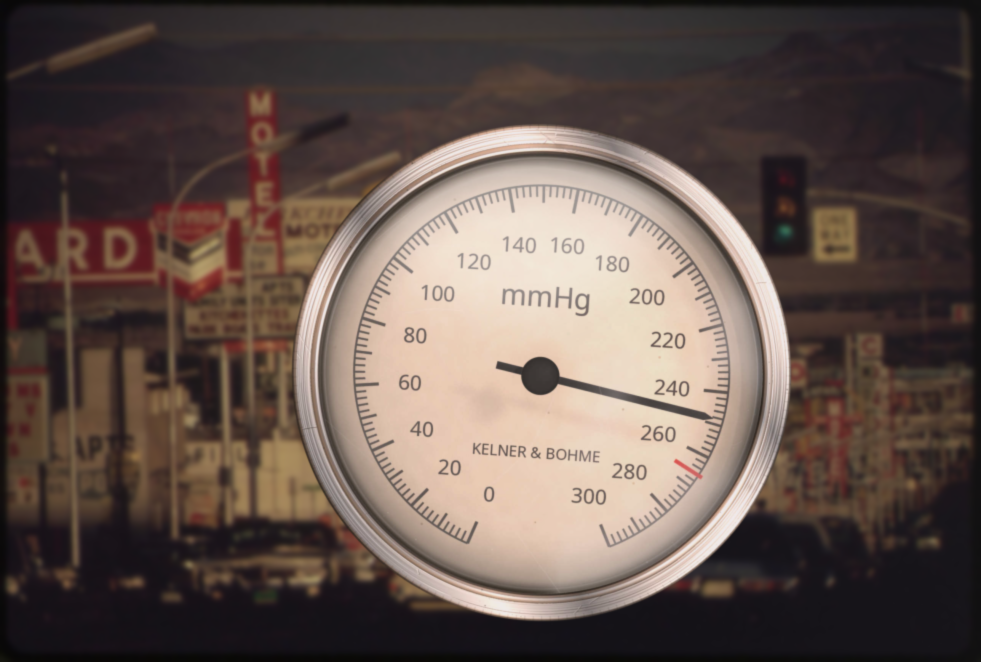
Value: 248 mmHg
